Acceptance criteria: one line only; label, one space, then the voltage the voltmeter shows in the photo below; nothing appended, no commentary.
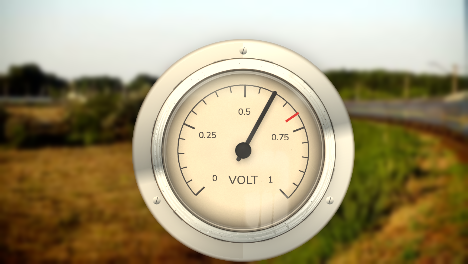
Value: 0.6 V
